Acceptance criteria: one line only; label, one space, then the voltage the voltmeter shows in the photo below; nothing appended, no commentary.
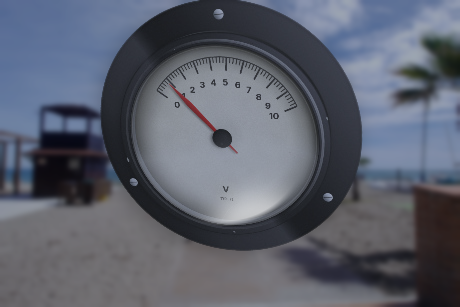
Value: 1 V
